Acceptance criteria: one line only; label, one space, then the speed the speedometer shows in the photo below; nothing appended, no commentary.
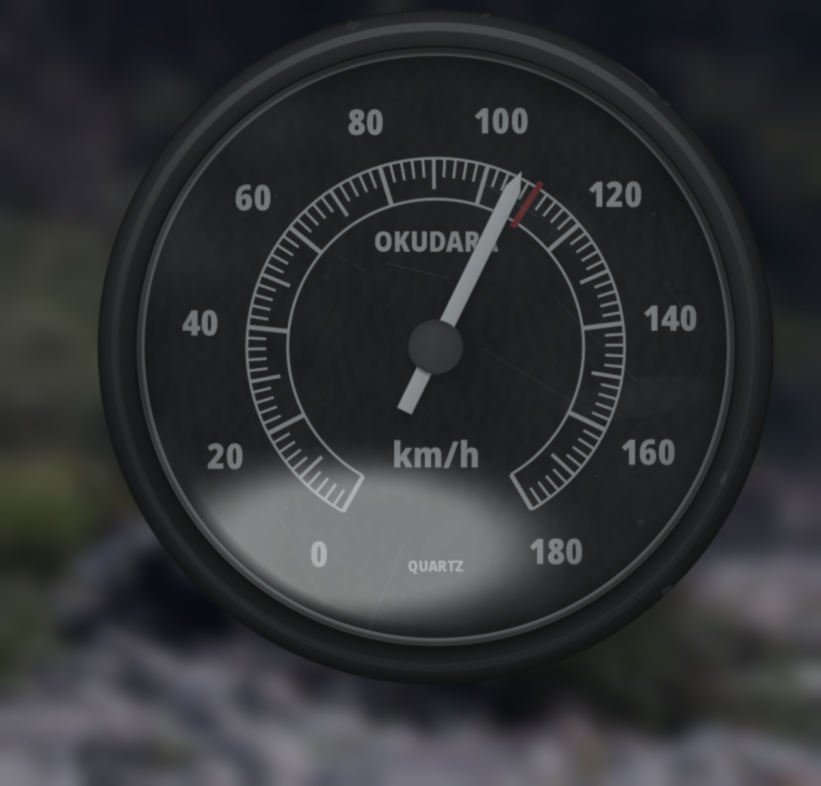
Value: 106 km/h
